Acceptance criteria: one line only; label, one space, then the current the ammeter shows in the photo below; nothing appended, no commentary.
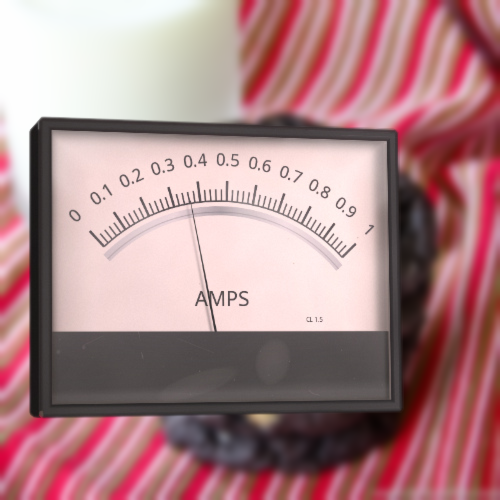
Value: 0.36 A
